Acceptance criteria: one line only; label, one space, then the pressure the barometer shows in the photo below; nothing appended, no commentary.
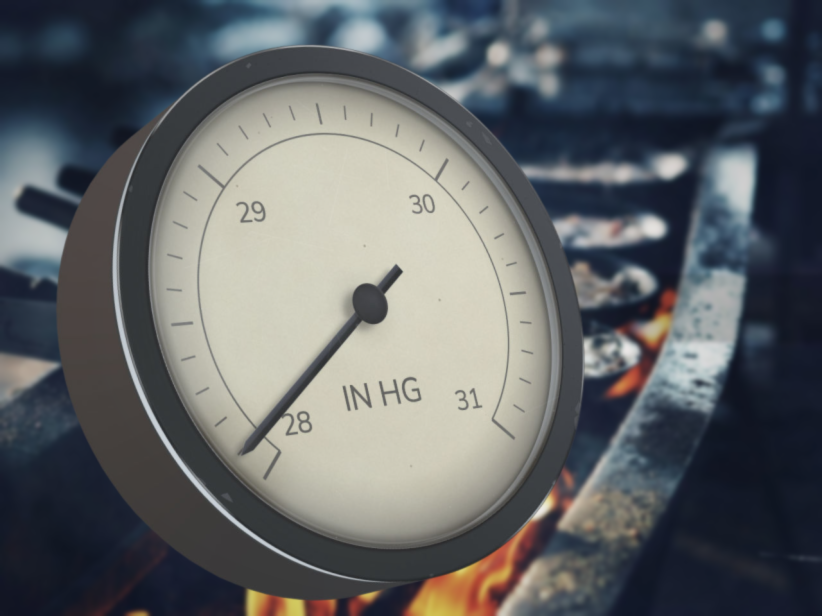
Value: 28.1 inHg
